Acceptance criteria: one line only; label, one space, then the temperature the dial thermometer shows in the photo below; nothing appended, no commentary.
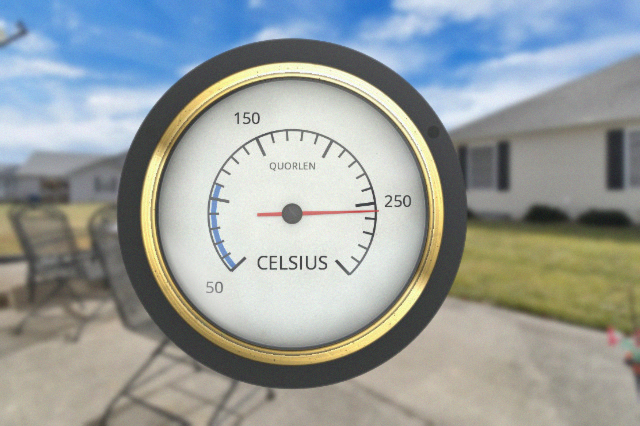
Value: 255 °C
